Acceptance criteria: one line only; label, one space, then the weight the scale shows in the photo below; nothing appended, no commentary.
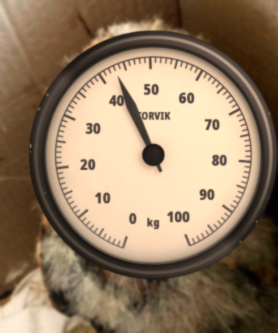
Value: 43 kg
